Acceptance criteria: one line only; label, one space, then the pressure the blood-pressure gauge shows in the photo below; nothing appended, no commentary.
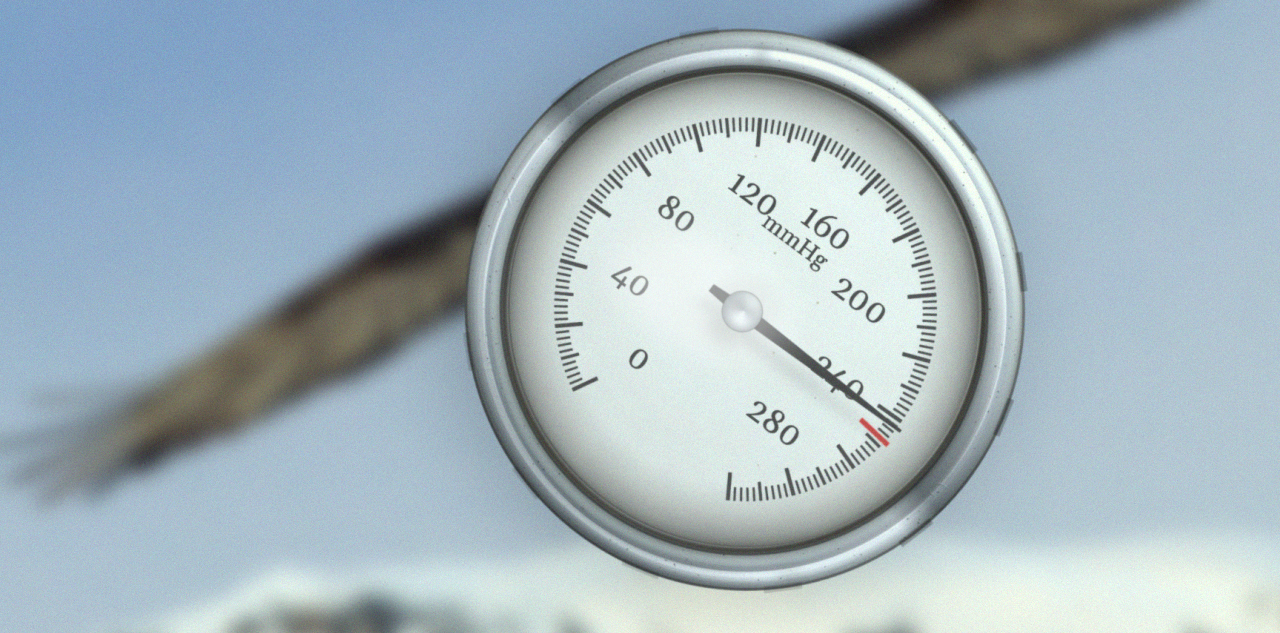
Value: 242 mmHg
